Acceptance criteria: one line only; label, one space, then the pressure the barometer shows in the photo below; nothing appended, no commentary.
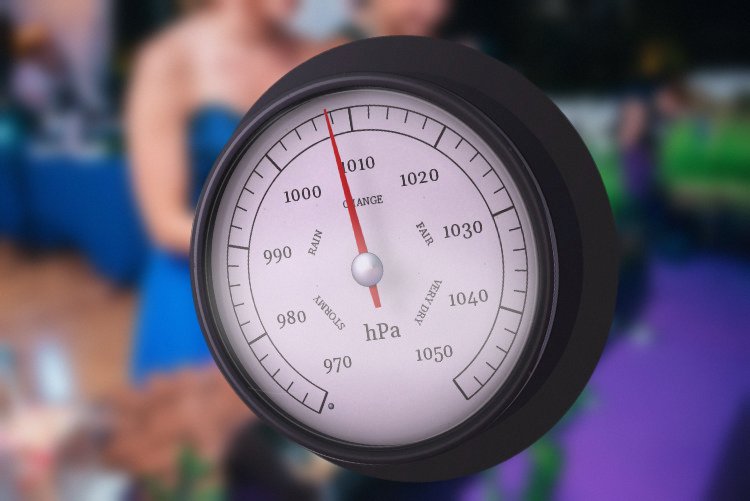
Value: 1008 hPa
